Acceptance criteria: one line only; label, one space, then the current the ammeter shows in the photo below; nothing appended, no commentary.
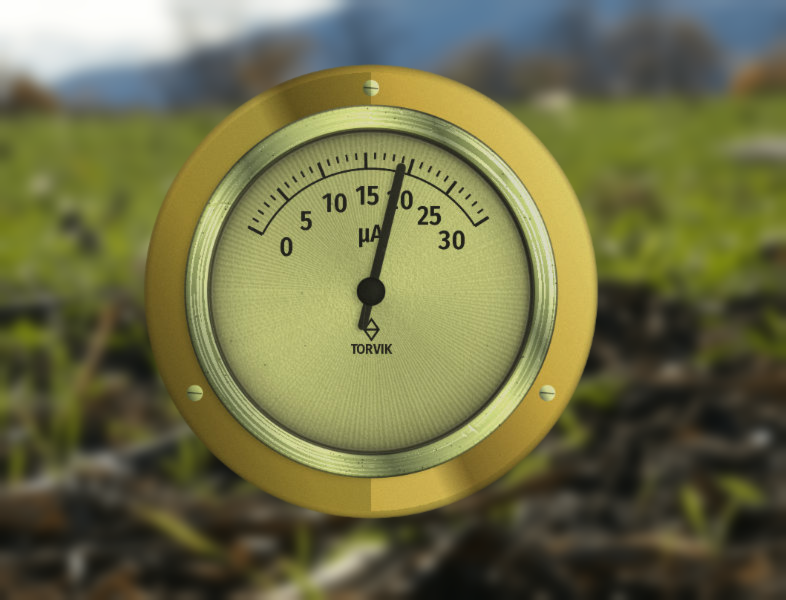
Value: 19 µA
